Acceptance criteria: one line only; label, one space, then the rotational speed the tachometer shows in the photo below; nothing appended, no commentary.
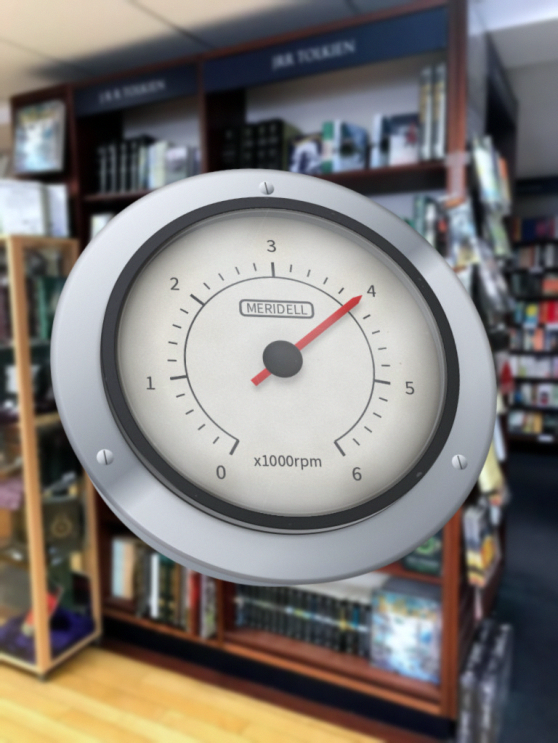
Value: 4000 rpm
